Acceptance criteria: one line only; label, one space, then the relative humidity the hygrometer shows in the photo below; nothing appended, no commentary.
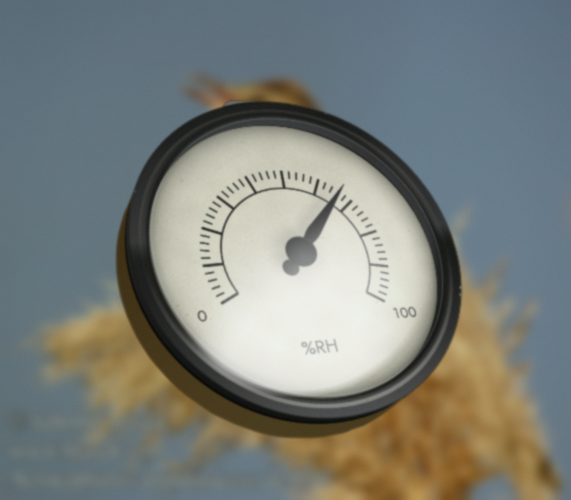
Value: 66 %
